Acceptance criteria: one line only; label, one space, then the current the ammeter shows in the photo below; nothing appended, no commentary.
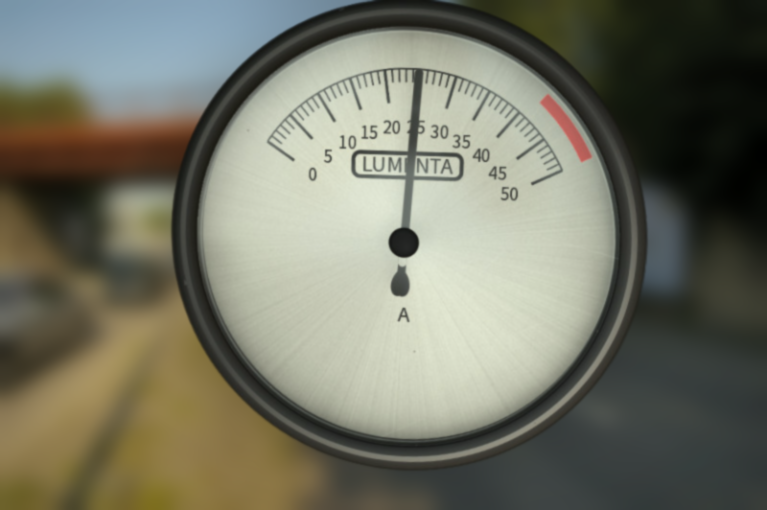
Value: 25 A
